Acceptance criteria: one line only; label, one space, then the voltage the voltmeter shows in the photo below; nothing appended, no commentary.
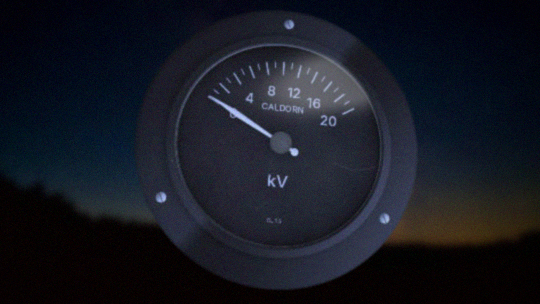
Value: 0 kV
